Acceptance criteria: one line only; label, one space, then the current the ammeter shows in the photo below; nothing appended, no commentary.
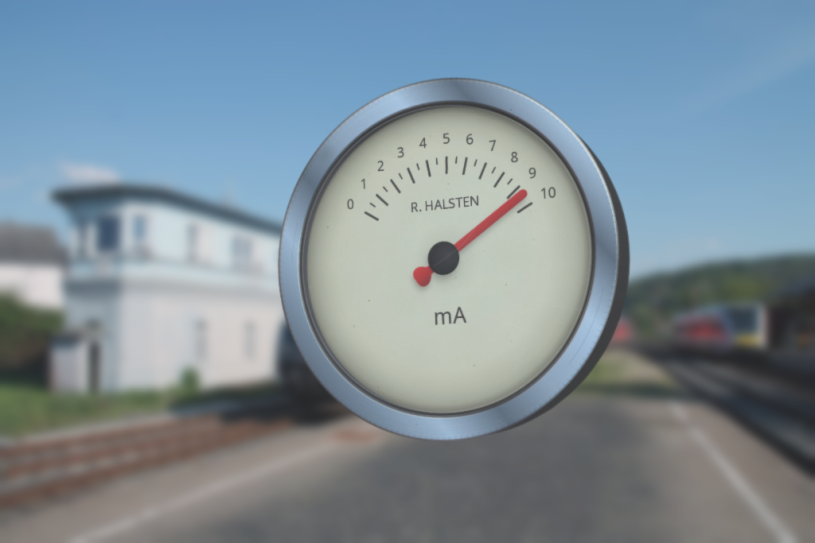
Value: 9.5 mA
